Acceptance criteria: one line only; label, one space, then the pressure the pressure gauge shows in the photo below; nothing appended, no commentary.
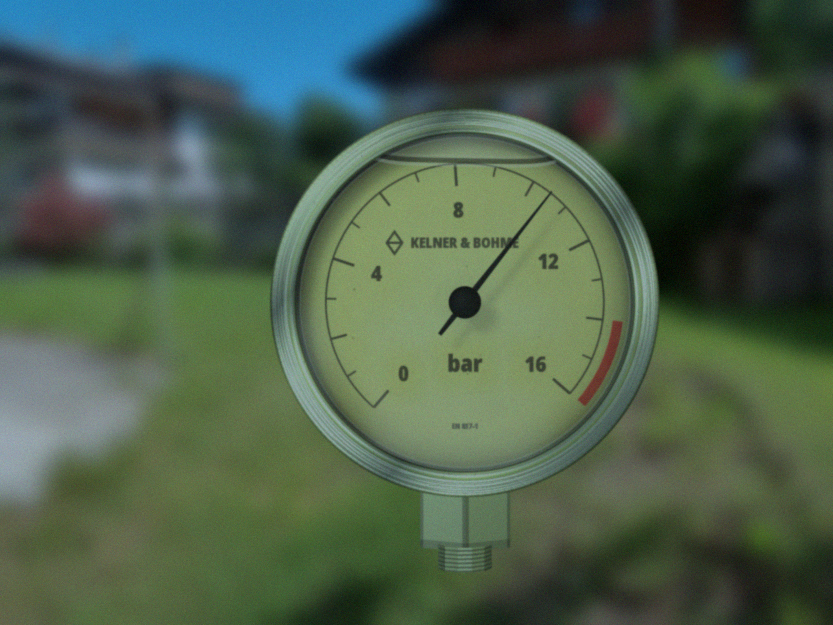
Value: 10.5 bar
